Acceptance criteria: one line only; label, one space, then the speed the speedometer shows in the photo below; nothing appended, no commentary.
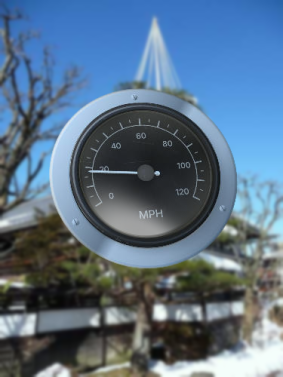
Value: 17.5 mph
